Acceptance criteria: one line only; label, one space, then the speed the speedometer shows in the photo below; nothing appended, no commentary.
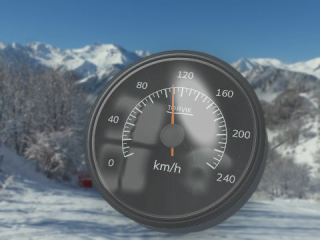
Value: 110 km/h
